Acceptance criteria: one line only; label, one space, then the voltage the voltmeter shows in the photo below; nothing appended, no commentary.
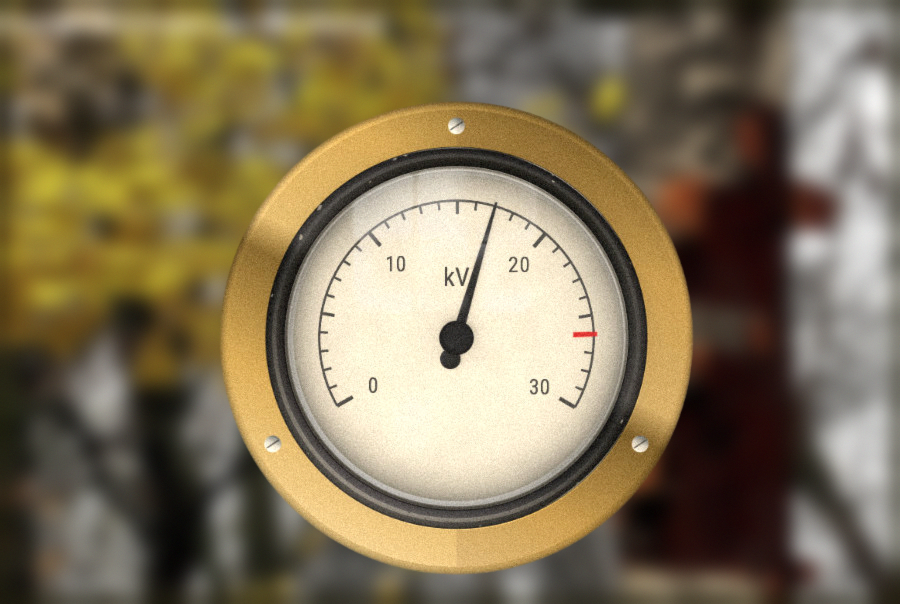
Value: 17 kV
